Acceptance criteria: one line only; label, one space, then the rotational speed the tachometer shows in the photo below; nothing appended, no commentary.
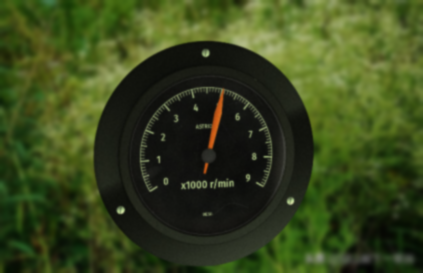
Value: 5000 rpm
